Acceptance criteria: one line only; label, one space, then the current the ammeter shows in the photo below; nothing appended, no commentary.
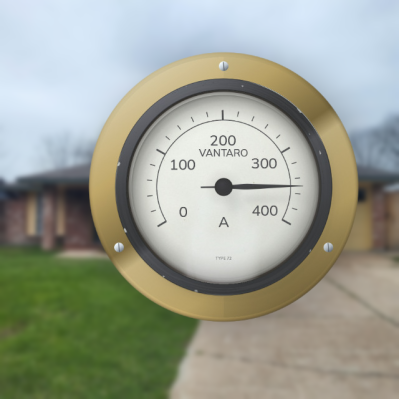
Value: 350 A
